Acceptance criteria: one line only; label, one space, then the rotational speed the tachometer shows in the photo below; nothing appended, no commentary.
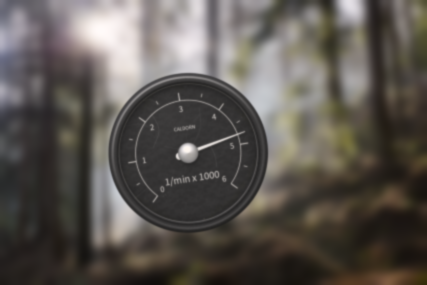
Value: 4750 rpm
